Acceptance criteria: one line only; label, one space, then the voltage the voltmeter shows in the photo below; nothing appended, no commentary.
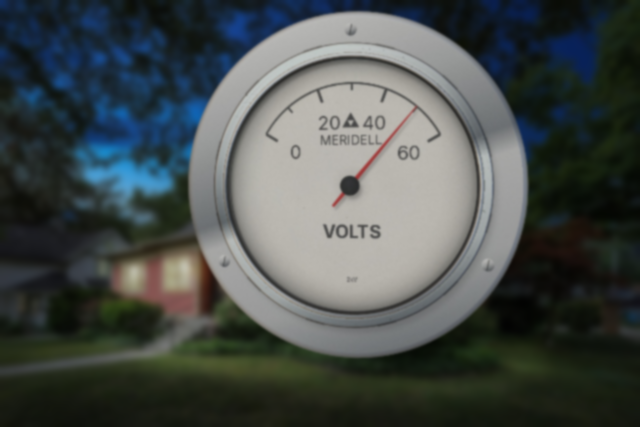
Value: 50 V
